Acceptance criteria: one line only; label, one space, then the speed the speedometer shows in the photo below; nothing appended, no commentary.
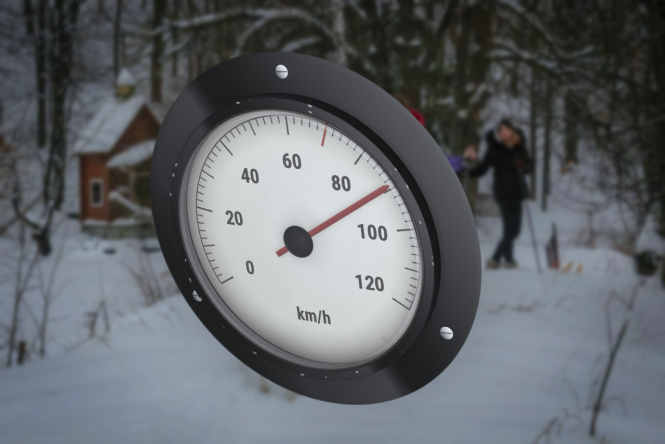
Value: 89 km/h
